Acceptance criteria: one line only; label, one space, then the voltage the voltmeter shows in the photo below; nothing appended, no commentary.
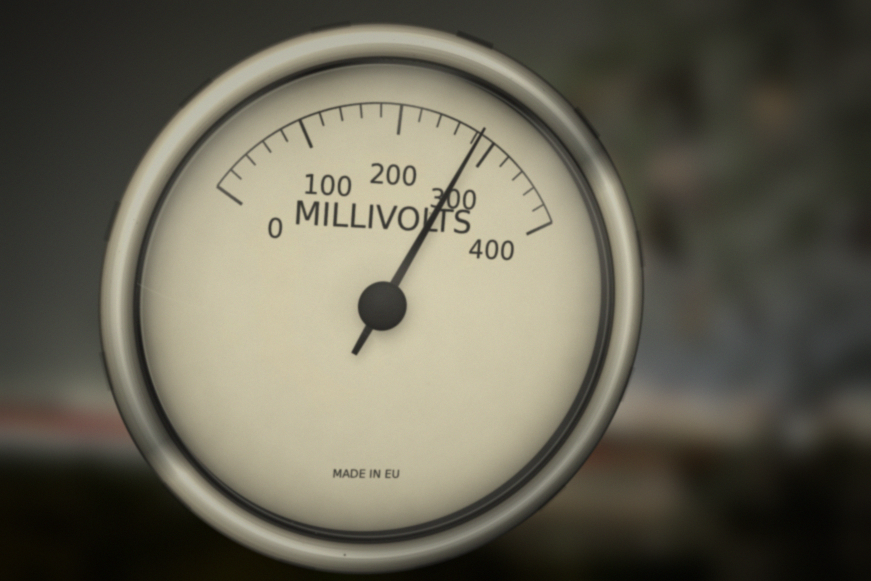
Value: 280 mV
